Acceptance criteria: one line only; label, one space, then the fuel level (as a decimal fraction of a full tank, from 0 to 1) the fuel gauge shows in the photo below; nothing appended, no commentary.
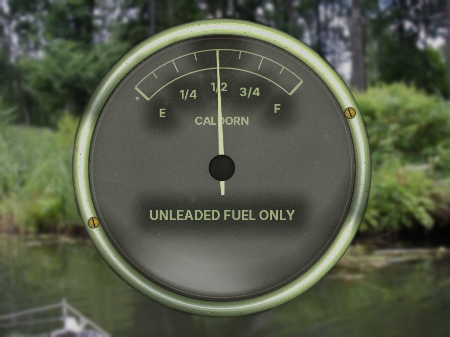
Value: 0.5
